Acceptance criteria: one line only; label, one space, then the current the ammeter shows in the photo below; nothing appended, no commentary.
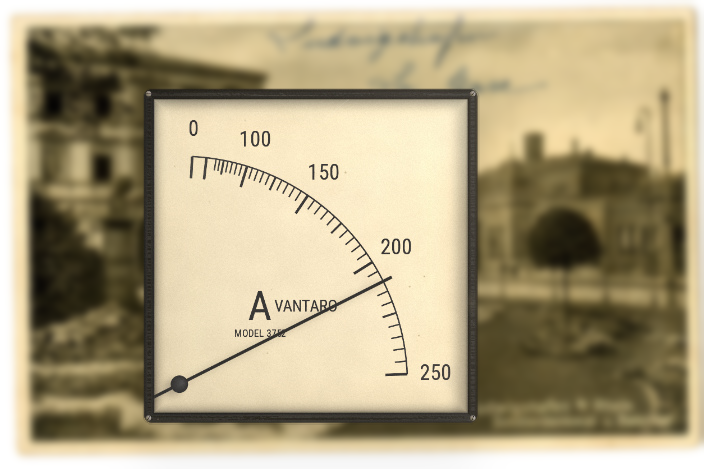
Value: 210 A
